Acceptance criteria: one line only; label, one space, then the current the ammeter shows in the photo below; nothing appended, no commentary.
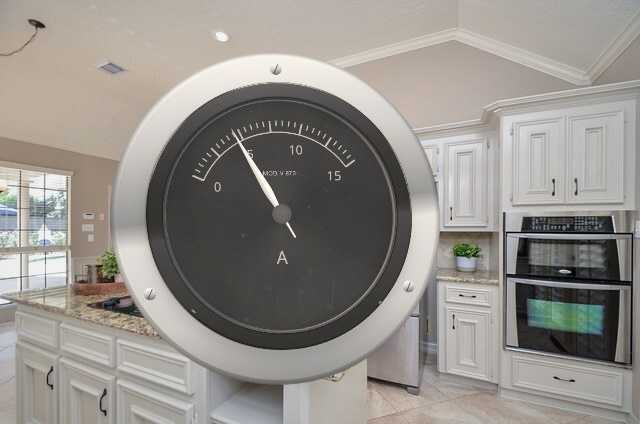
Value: 4.5 A
